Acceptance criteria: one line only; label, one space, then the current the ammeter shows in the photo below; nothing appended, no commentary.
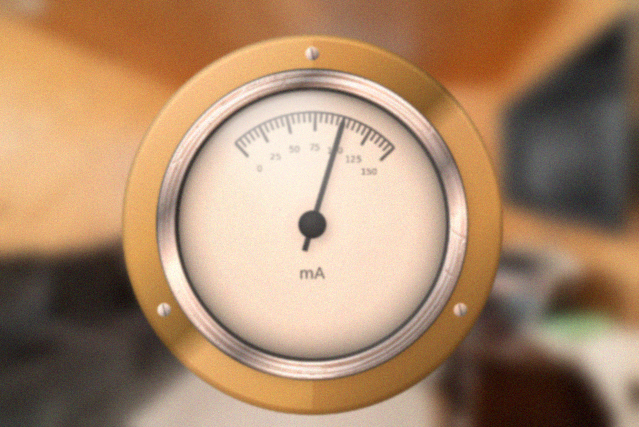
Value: 100 mA
